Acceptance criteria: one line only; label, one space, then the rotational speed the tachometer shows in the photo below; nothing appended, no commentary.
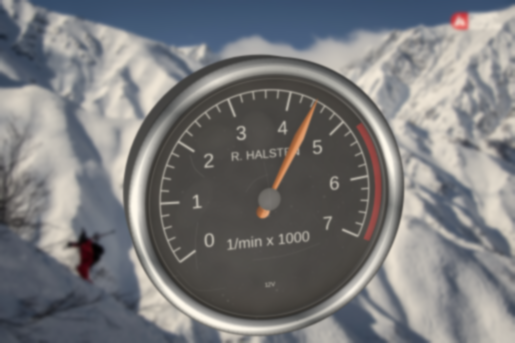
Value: 4400 rpm
